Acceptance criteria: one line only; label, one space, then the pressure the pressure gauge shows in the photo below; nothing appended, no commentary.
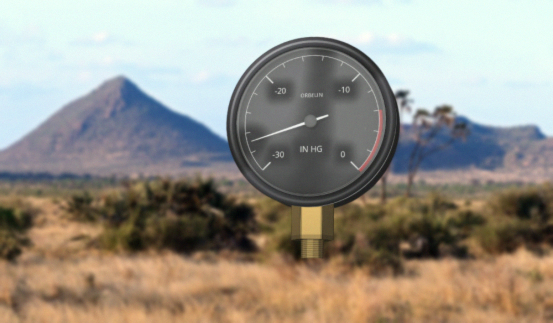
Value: -27 inHg
